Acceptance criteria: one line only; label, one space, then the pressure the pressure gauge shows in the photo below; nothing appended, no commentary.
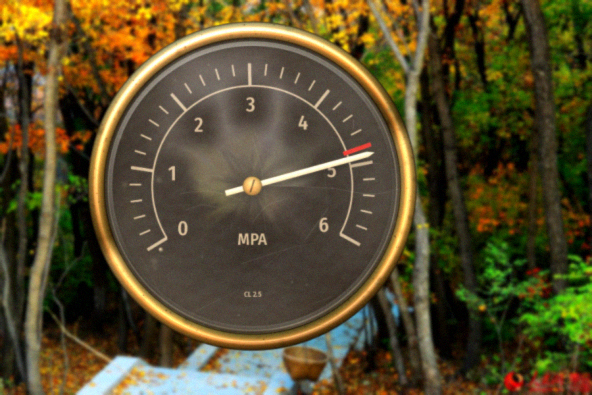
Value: 4.9 MPa
